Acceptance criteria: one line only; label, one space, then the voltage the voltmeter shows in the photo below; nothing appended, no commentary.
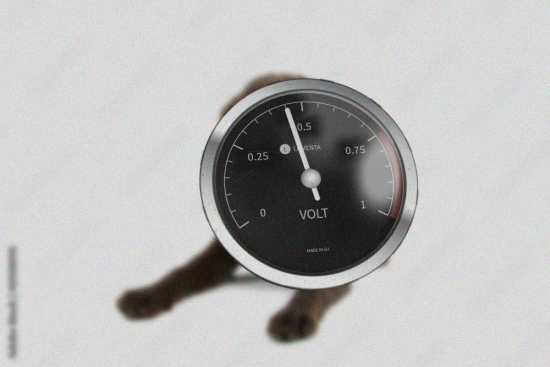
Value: 0.45 V
